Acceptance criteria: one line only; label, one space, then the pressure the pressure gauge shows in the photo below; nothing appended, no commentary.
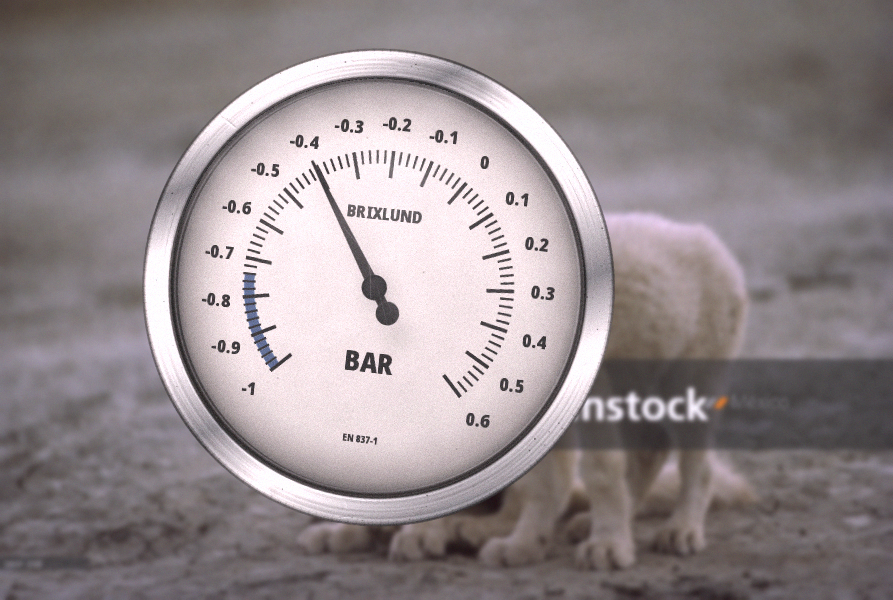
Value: -0.4 bar
